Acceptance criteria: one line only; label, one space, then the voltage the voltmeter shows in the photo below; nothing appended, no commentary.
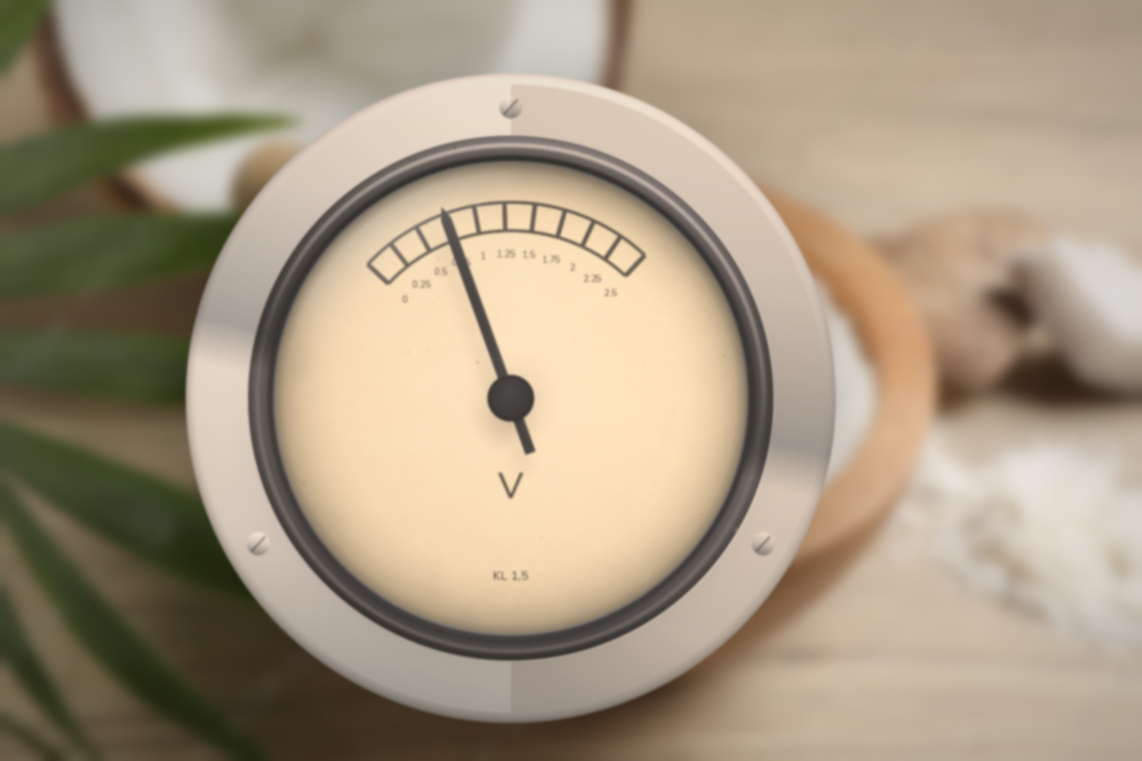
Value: 0.75 V
